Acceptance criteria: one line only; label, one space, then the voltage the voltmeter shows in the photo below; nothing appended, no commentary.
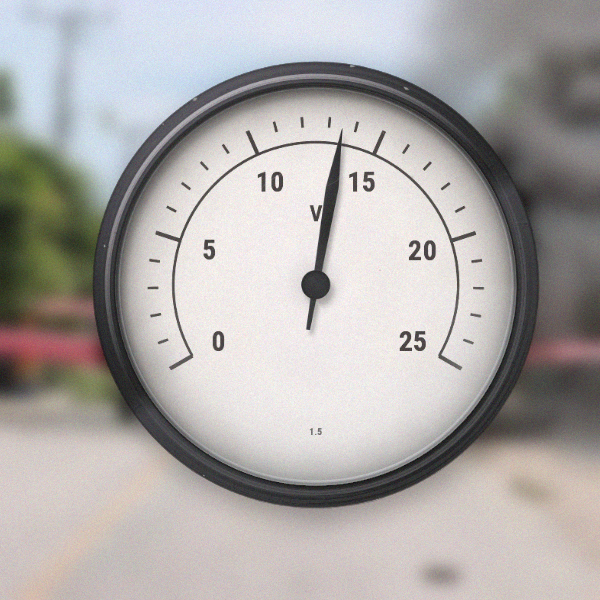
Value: 13.5 V
